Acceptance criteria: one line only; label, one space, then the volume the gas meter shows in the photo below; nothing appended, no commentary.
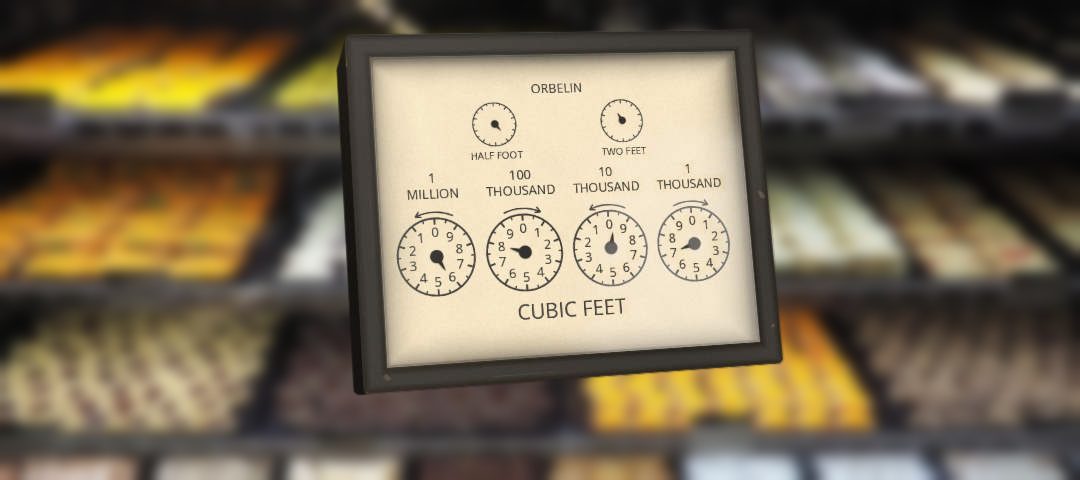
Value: 579700 ft³
